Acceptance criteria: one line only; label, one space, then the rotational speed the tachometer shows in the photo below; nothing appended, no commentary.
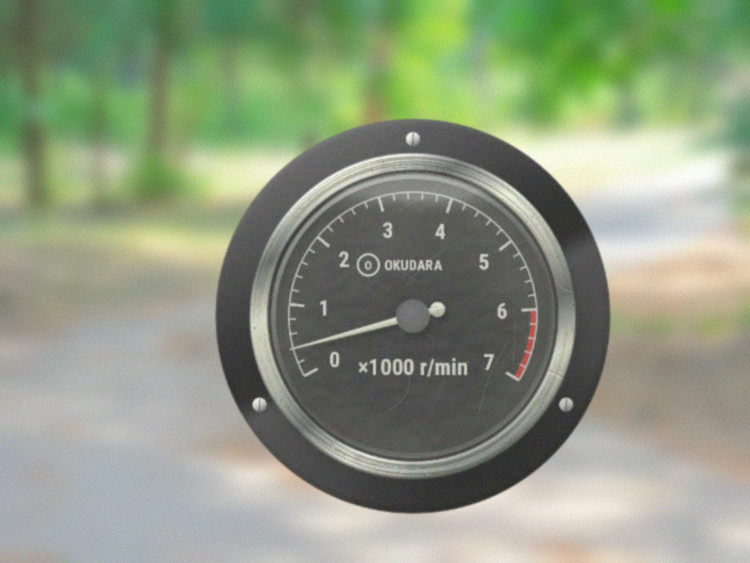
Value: 400 rpm
